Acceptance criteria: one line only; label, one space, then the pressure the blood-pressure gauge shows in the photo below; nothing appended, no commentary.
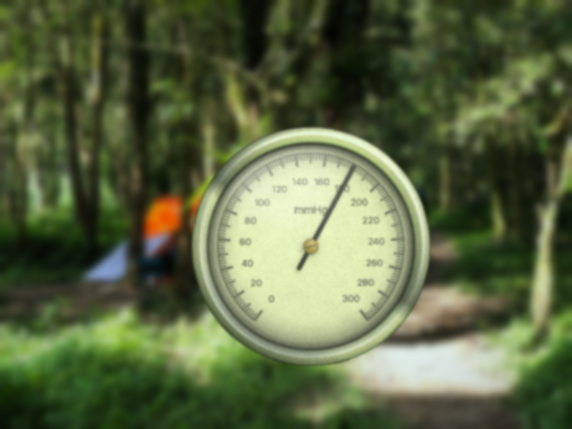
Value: 180 mmHg
